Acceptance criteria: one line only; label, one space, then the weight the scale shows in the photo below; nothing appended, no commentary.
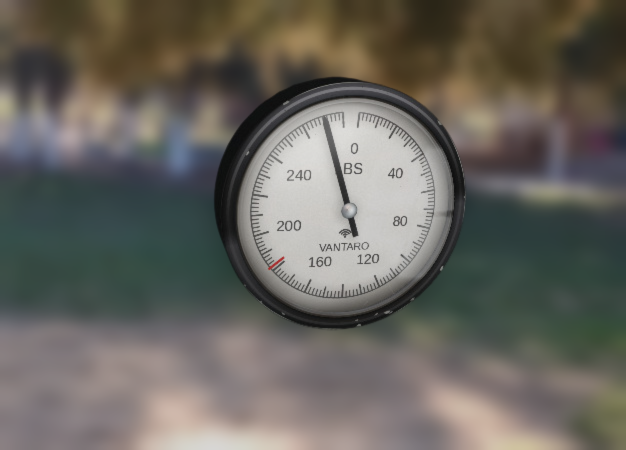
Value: 270 lb
